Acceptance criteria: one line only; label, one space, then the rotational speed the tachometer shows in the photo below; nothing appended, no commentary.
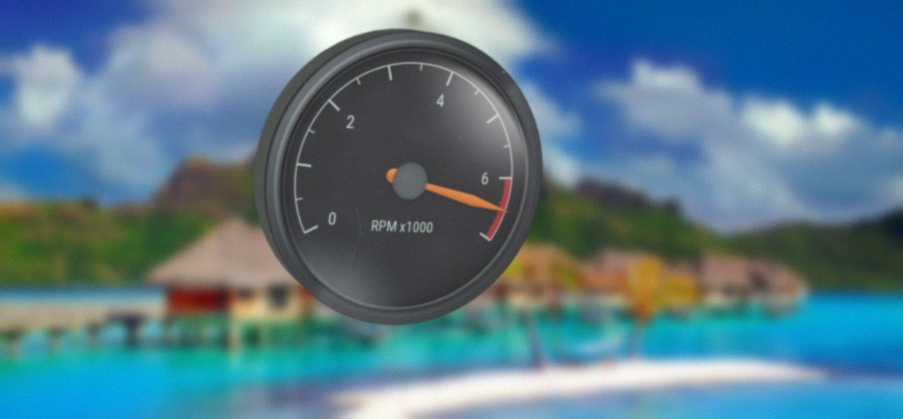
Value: 6500 rpm
